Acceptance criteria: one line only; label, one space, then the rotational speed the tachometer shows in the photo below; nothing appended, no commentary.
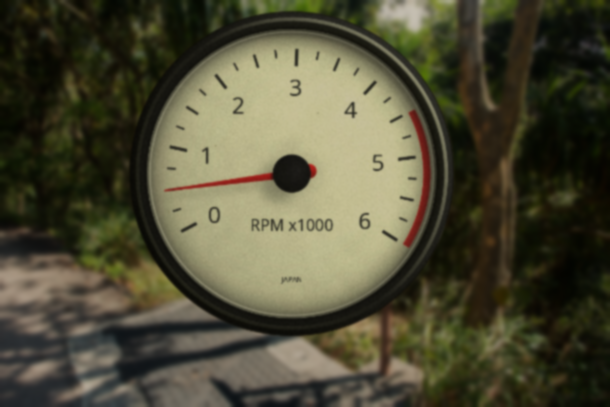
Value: 500 rpm
